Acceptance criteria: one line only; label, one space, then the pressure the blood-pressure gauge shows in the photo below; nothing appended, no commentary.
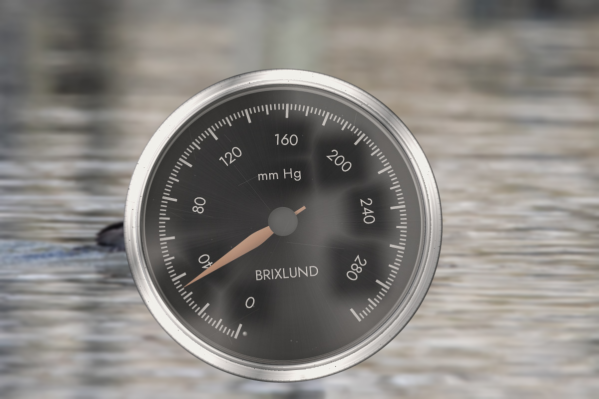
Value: 34 mmHg
